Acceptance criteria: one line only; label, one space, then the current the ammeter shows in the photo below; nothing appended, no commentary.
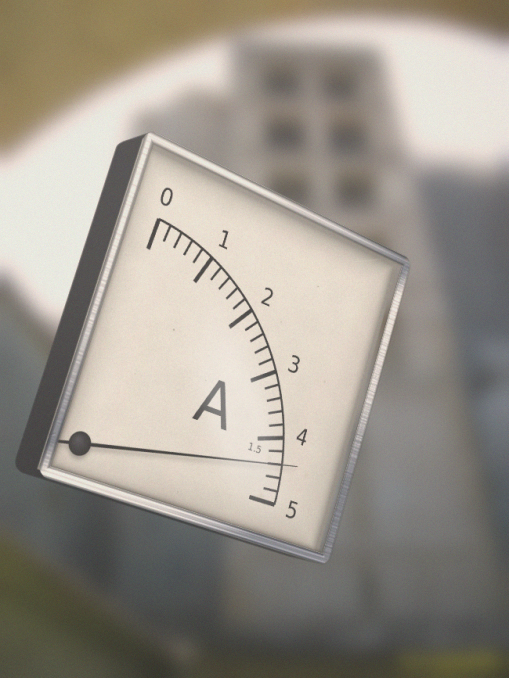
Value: 4.4 A
